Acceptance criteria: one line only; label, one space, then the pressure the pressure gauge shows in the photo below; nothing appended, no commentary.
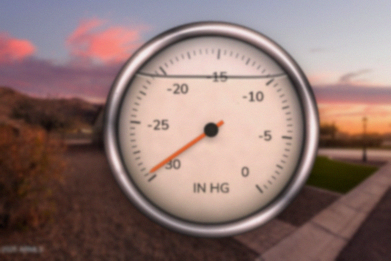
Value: -29.5 inHg
